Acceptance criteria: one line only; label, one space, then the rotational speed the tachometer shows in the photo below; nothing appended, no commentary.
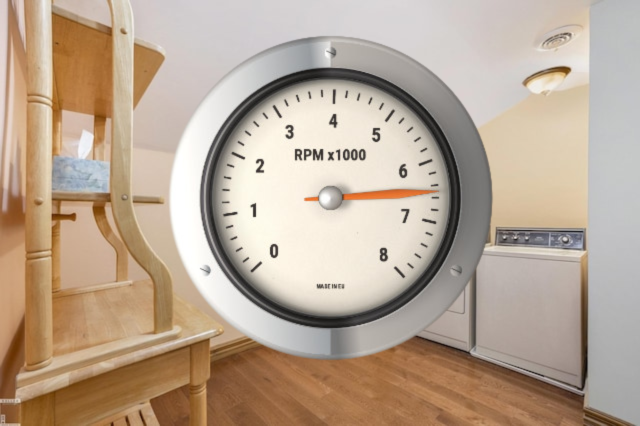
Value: 6500 rpm
